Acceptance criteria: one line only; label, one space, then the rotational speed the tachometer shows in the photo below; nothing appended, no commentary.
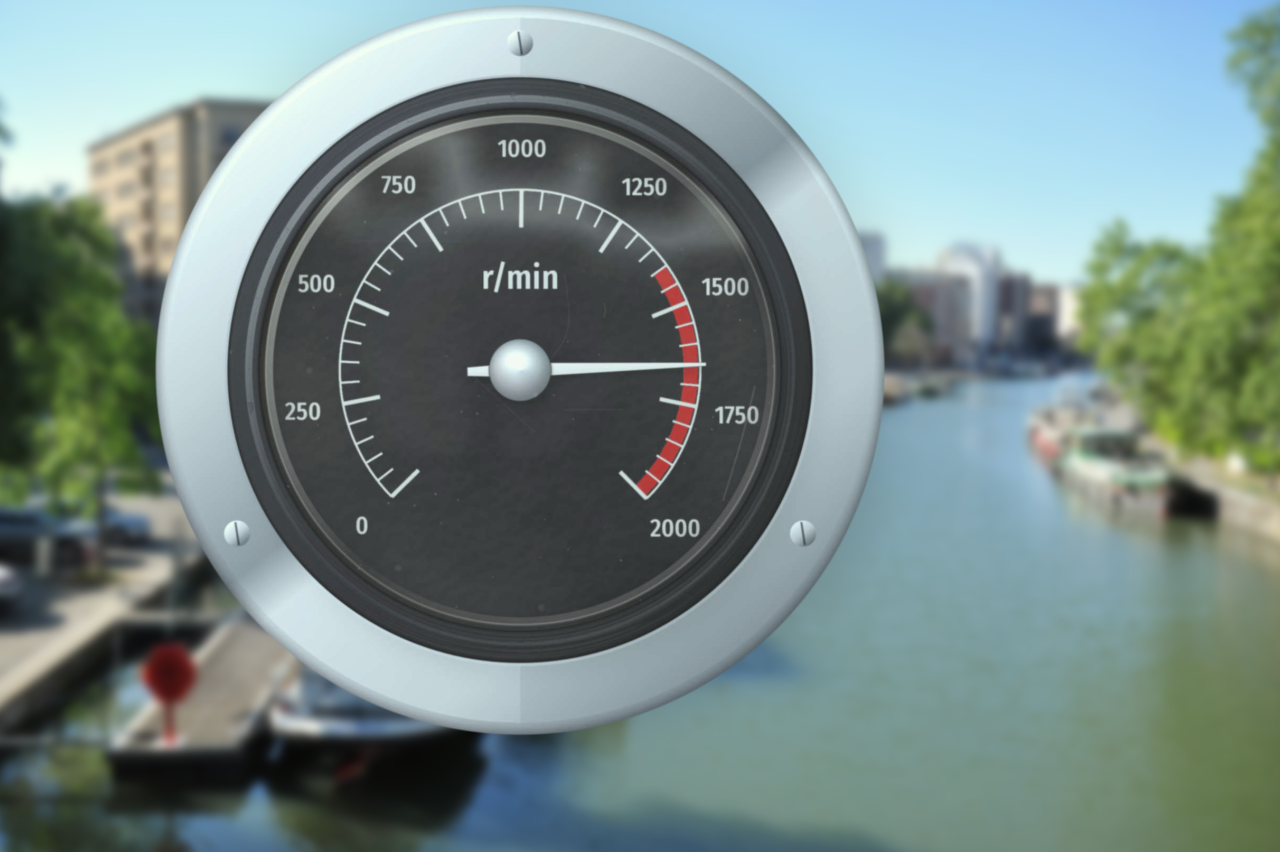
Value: 1650 rpm
